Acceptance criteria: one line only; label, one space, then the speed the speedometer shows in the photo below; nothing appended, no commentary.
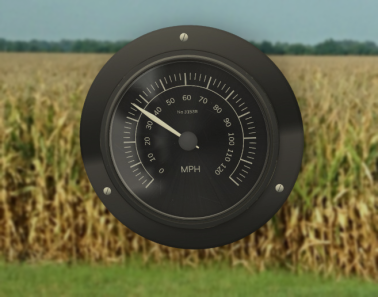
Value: 36 mph
